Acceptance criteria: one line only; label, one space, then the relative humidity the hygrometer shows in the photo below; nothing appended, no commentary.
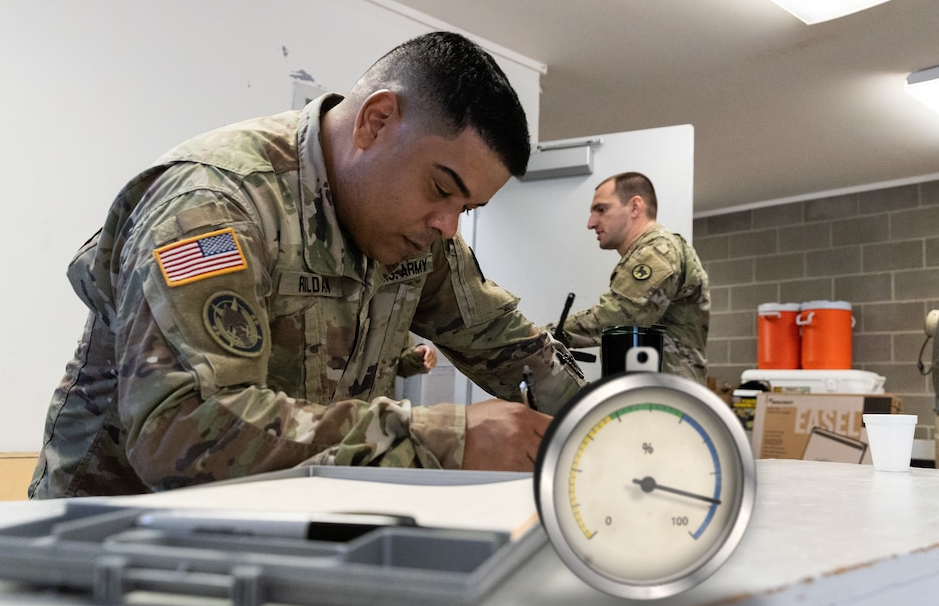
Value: 88 %
